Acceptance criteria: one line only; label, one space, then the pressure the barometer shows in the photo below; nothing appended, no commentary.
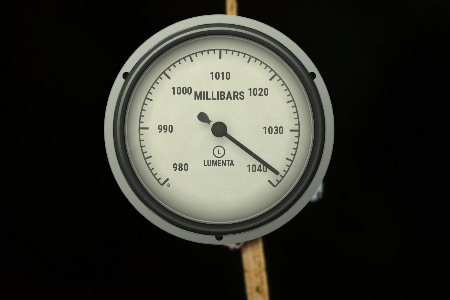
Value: 1038 mbar
